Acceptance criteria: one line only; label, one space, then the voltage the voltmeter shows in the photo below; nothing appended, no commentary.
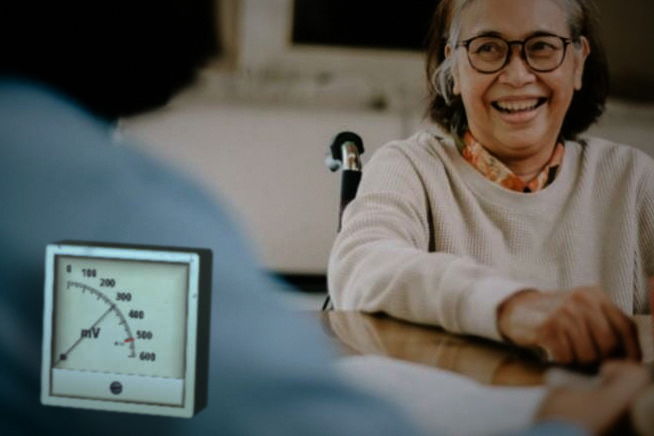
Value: 300 mV
